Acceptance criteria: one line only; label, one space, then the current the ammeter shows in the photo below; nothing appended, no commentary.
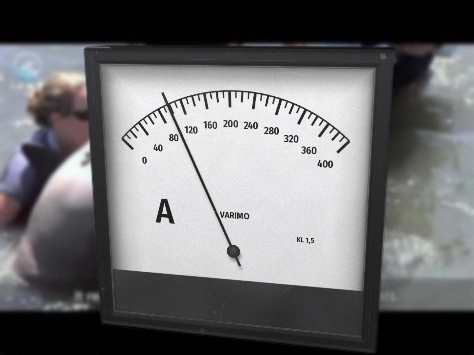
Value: 100 A
